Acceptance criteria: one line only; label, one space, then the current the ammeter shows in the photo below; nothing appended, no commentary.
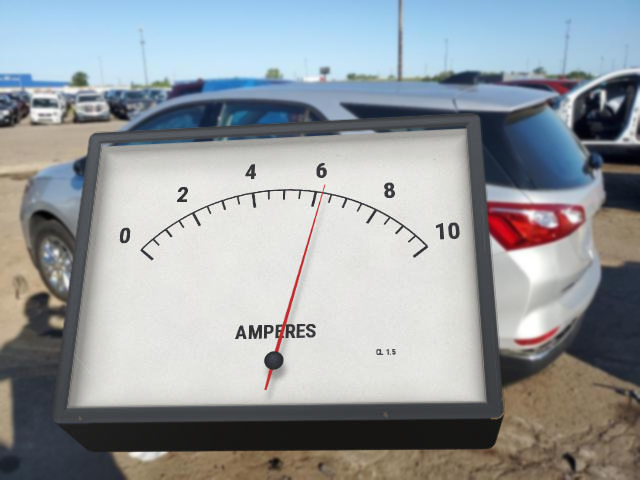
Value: 6.25 A
